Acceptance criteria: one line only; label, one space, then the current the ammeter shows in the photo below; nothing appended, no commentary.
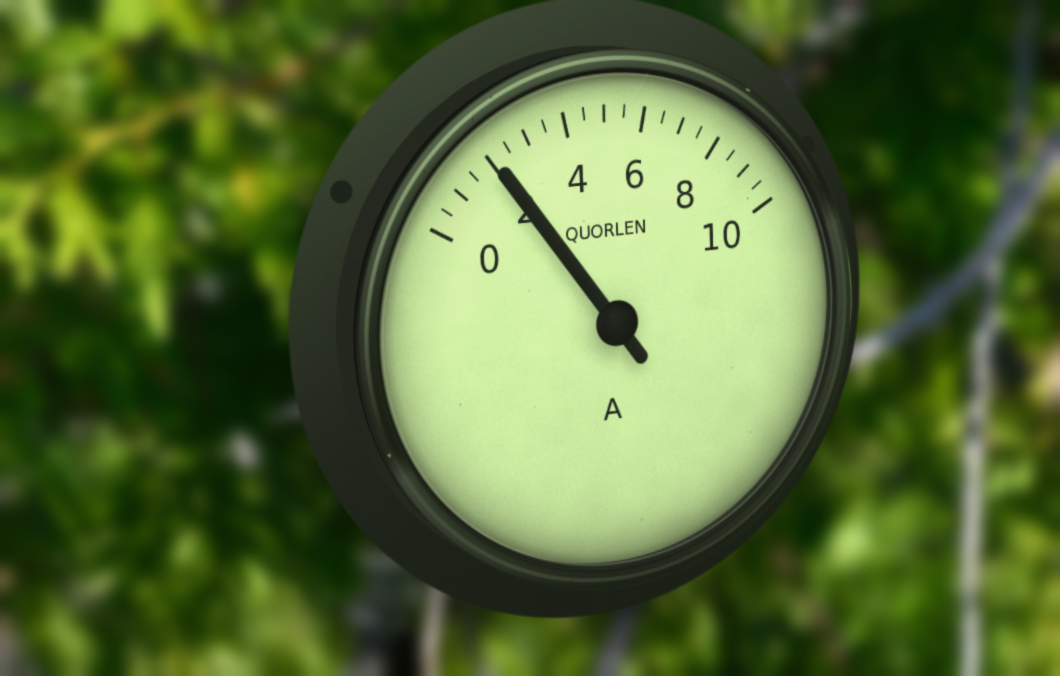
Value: 2 A
